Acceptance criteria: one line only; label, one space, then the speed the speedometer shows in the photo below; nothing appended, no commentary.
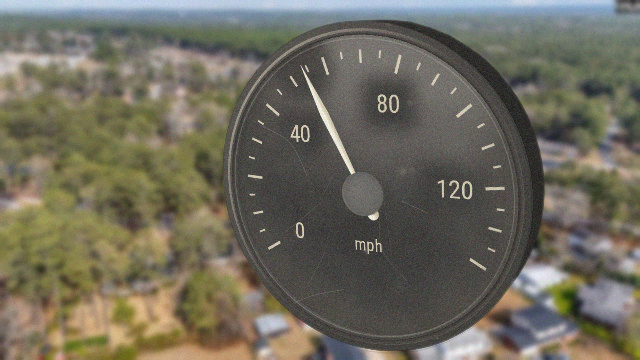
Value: 55 mph
